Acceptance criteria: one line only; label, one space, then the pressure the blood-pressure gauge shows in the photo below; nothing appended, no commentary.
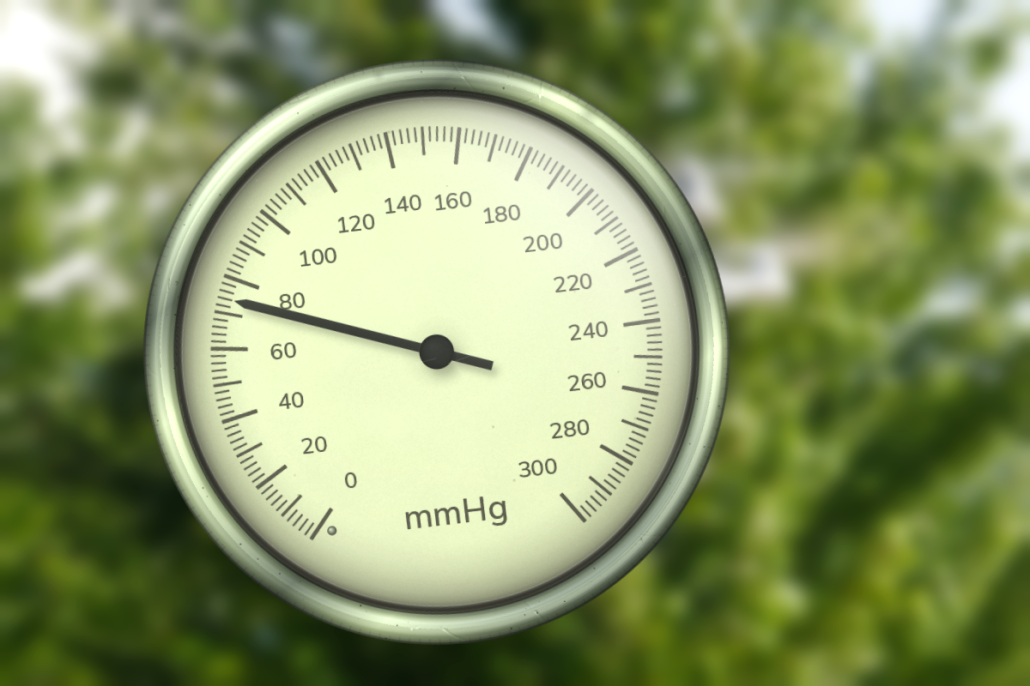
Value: 74 mmHg
